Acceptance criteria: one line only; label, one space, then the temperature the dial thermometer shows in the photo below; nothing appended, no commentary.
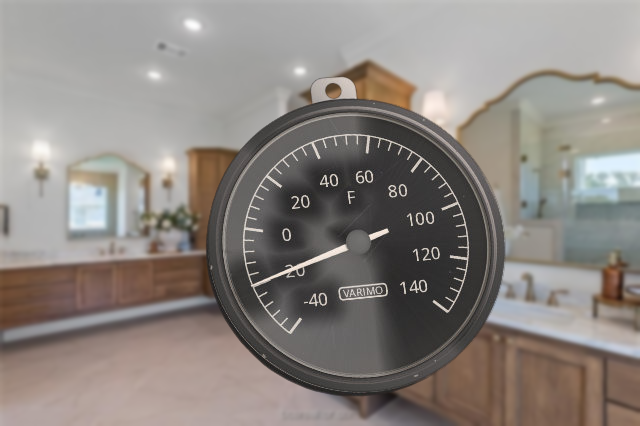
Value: -20 °F
